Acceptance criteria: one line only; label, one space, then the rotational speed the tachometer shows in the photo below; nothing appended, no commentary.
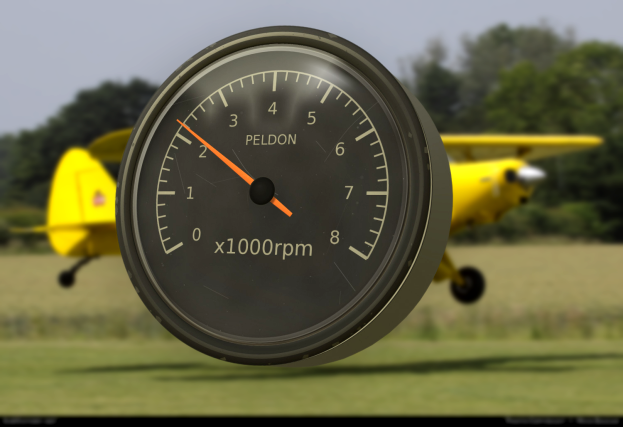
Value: 2200 rpm
